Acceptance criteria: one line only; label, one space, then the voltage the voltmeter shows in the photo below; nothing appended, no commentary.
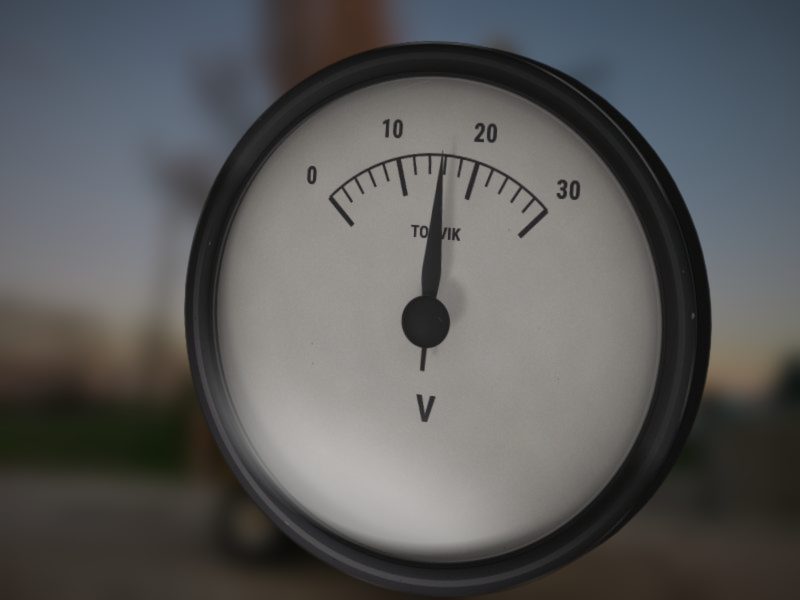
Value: 16 V
